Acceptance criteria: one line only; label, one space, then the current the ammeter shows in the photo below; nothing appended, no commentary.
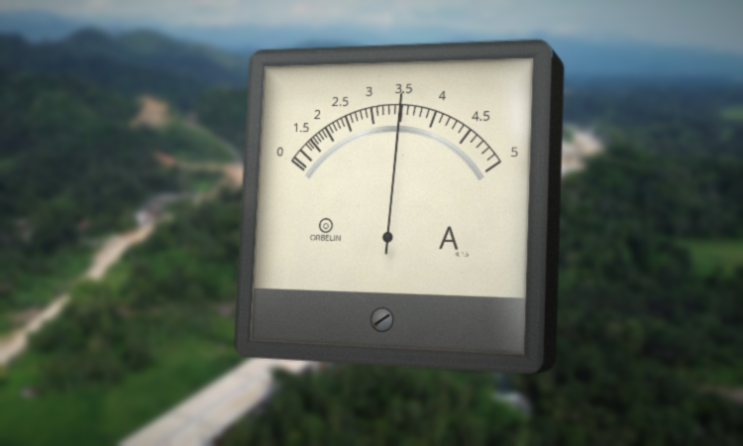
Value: 3.5 A
